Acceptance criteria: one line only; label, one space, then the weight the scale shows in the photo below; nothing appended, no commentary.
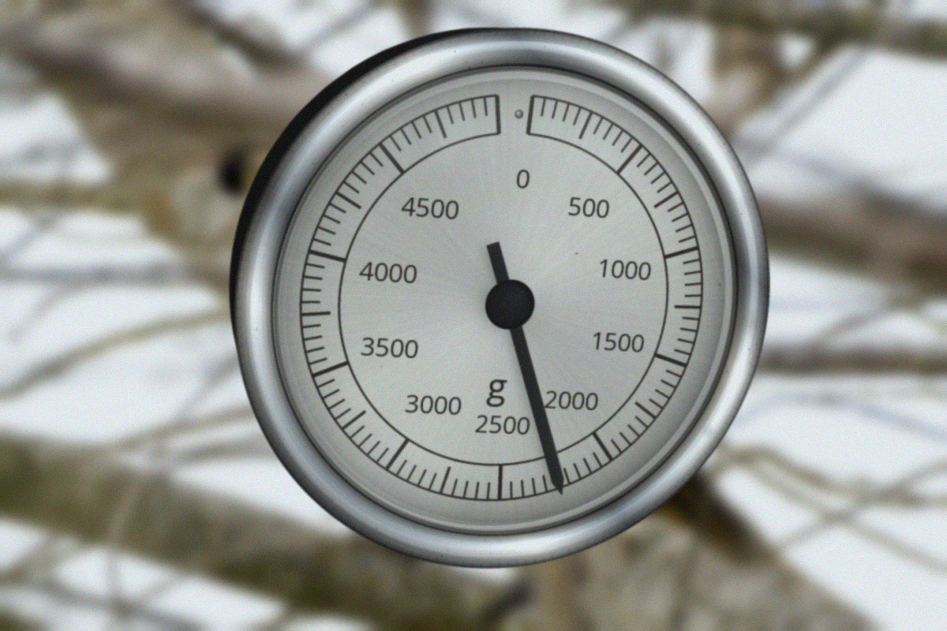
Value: 2250 g
